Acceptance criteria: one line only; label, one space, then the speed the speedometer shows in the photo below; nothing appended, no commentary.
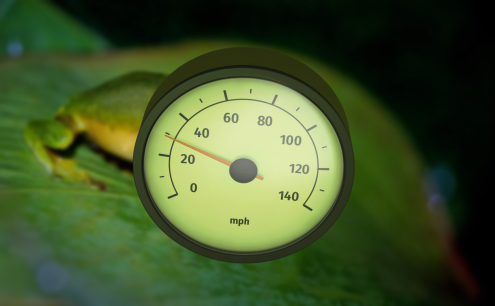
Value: 30 mph
